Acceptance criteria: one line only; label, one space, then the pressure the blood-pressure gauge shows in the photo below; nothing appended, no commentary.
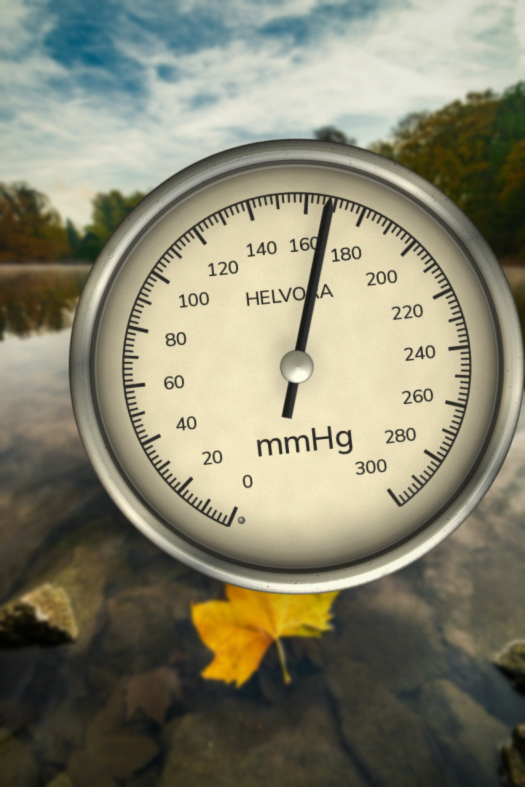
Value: 168 mmHg
